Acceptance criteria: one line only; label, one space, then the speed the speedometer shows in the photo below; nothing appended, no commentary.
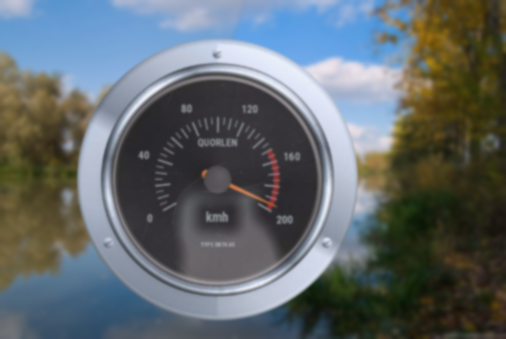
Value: 195 km/h
